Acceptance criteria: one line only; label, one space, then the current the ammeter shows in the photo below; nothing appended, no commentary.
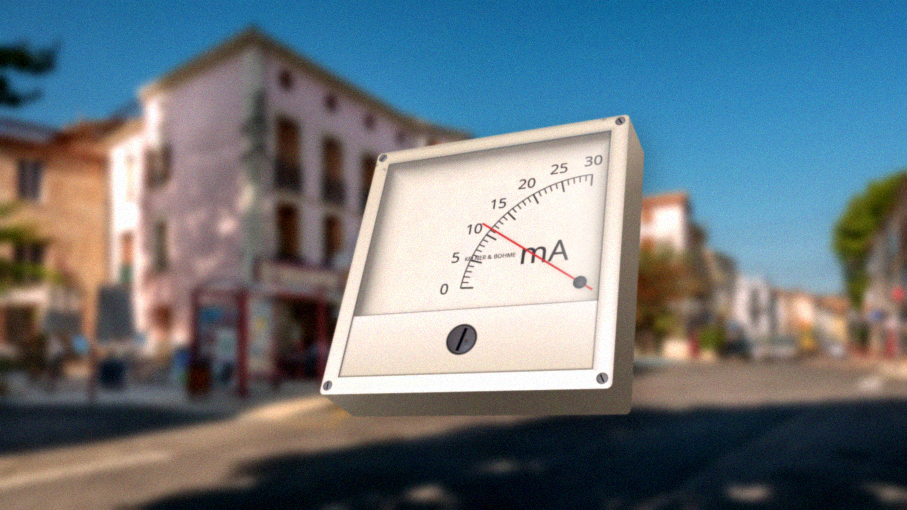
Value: 11 mA
